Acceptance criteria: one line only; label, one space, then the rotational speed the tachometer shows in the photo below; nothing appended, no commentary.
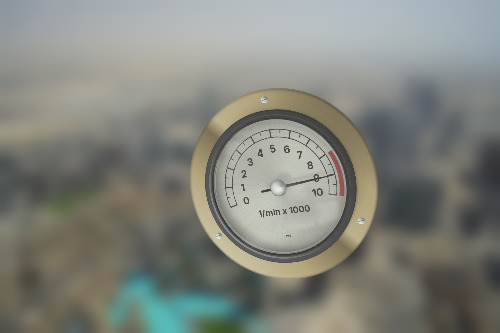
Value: 9000 rpm
